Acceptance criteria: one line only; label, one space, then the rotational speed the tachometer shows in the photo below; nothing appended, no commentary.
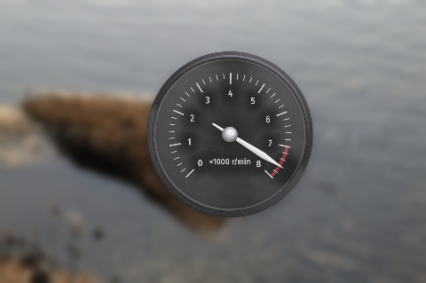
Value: 7600 rpm
